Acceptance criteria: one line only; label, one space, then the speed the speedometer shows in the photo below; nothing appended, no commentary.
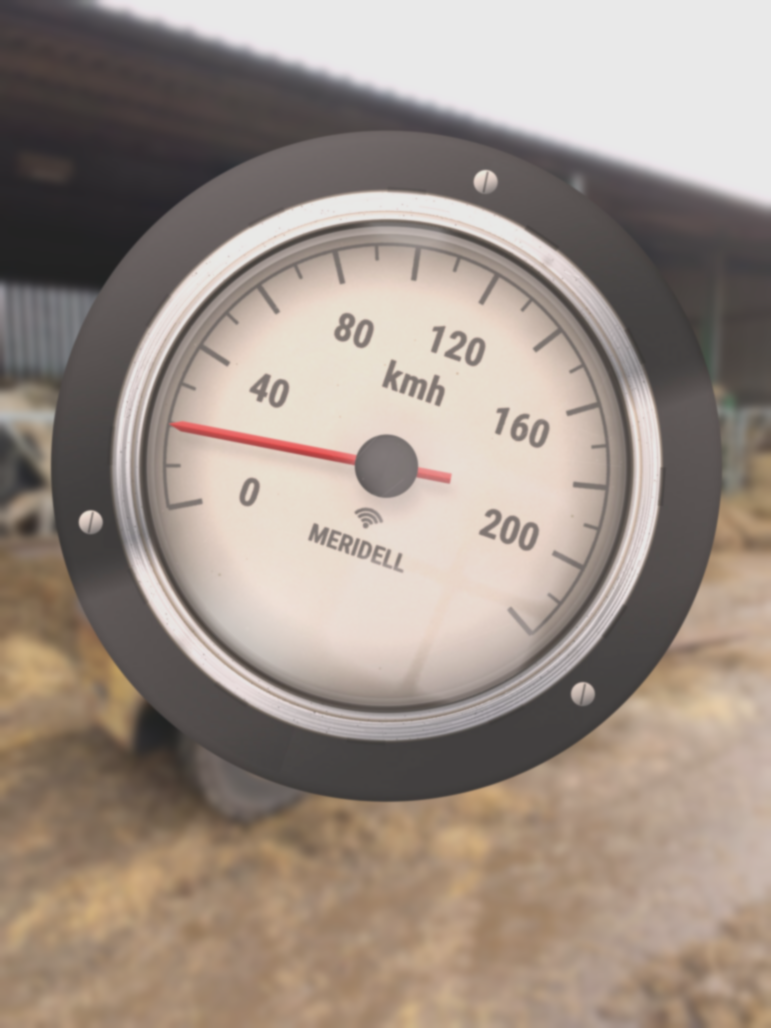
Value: 20 km/h
